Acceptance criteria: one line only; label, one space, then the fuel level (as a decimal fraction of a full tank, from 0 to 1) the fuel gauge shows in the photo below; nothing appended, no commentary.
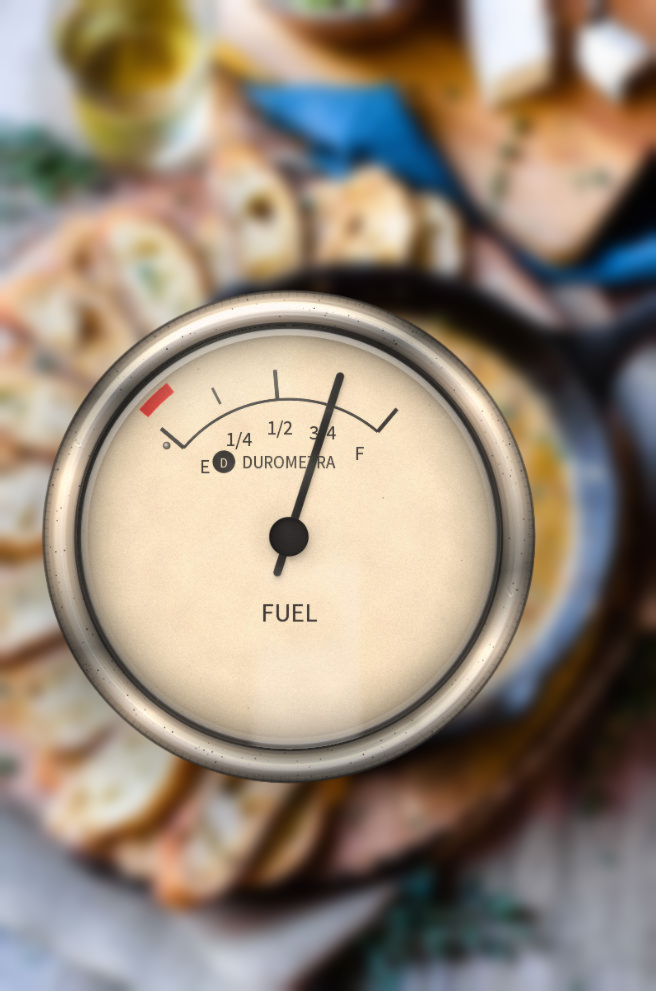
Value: 0.75
